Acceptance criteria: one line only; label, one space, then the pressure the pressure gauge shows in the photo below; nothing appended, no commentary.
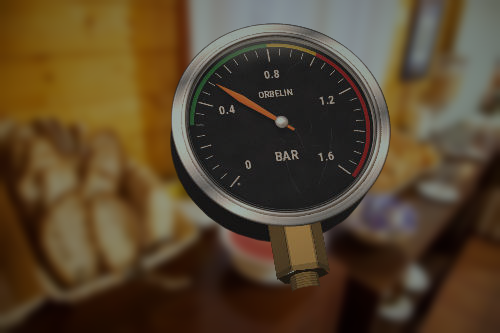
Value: 0.5 bar
